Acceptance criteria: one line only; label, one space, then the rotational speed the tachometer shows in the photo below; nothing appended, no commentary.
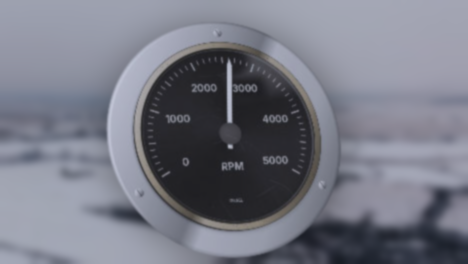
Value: 2600 rpm
